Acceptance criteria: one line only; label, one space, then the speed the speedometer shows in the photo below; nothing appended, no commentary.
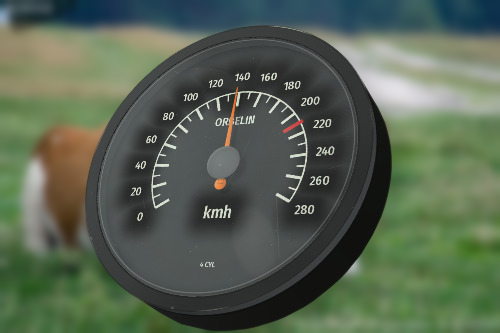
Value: 140 km/h
